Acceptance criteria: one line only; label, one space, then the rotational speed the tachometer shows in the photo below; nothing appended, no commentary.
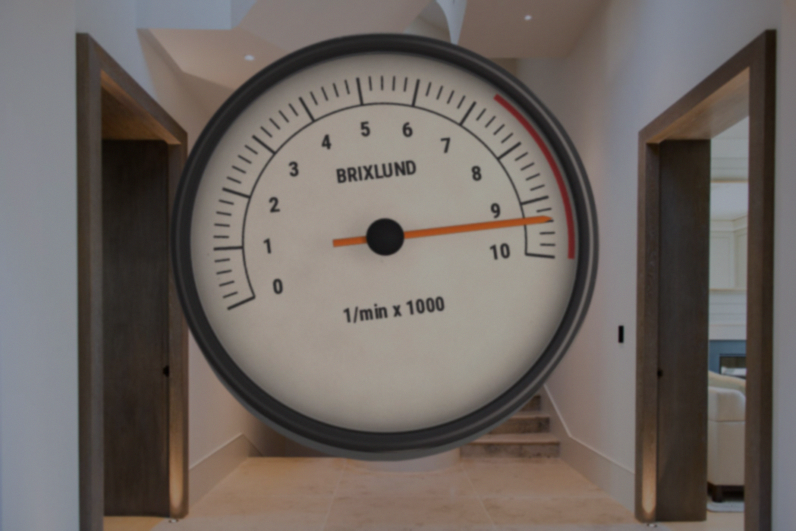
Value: 9400 rpm
